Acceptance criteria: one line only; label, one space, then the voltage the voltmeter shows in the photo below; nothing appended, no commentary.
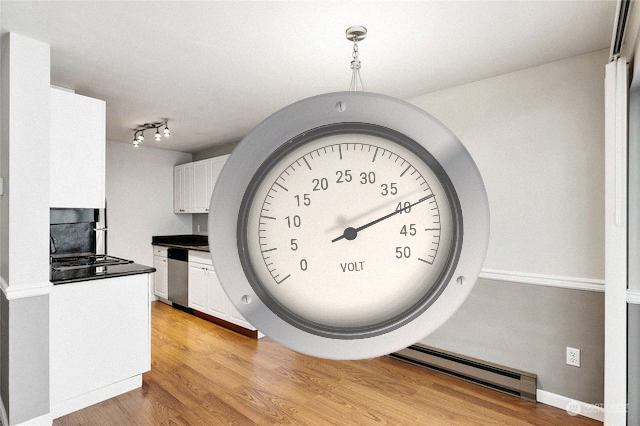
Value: 40 V
